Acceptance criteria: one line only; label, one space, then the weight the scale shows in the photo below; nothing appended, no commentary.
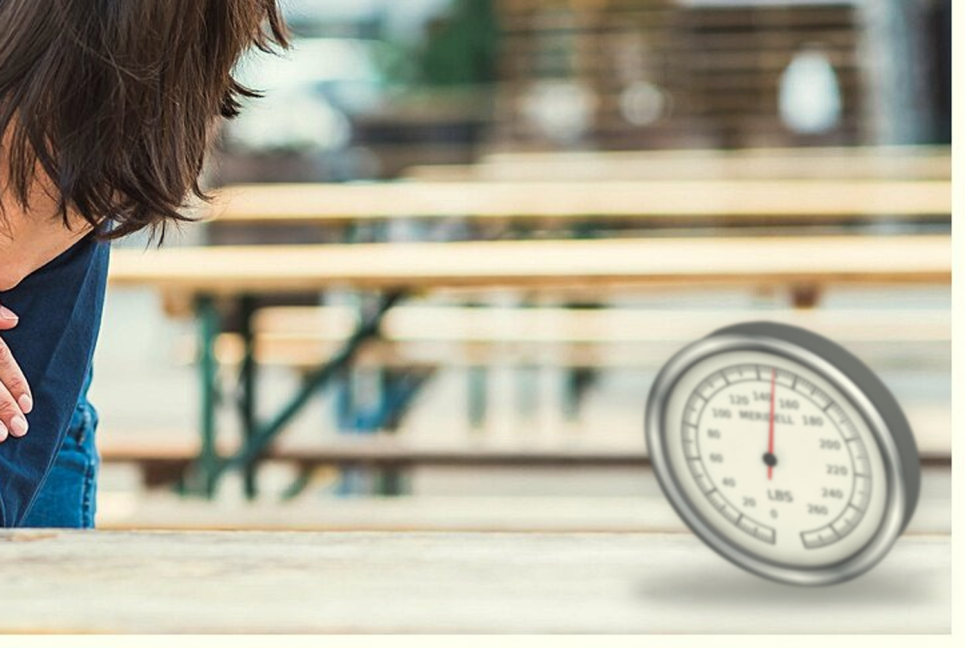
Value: 150 lb
